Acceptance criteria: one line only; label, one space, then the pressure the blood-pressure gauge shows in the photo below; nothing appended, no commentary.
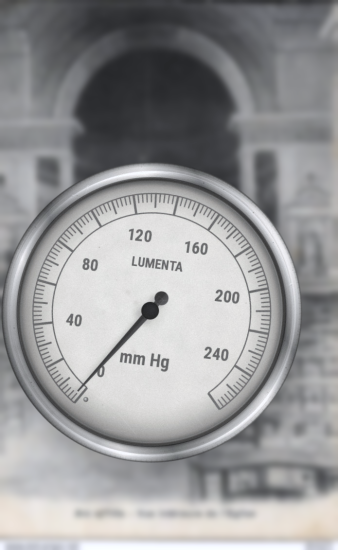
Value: 2 mmHg
